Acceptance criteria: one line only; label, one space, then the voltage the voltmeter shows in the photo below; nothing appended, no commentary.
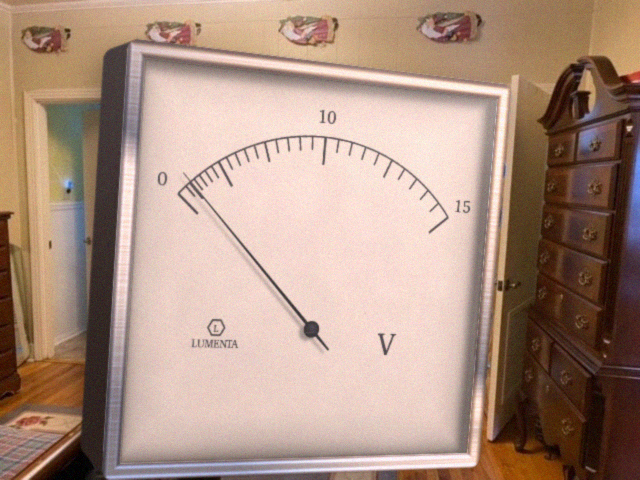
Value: 2.5 V
